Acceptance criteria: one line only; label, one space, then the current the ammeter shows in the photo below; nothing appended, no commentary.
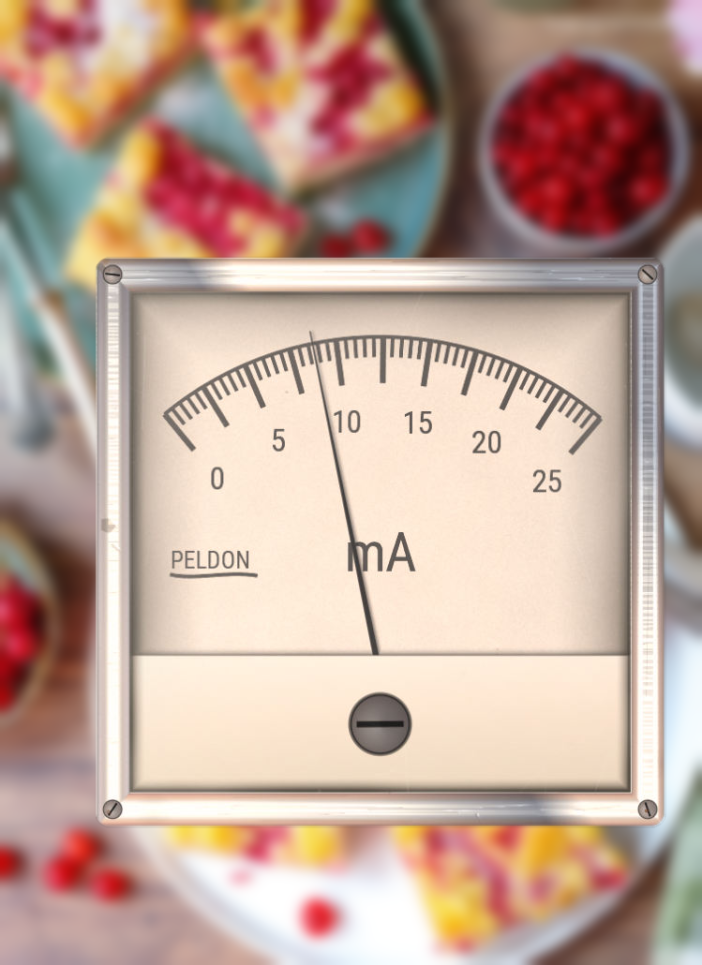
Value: 8.75 mA
